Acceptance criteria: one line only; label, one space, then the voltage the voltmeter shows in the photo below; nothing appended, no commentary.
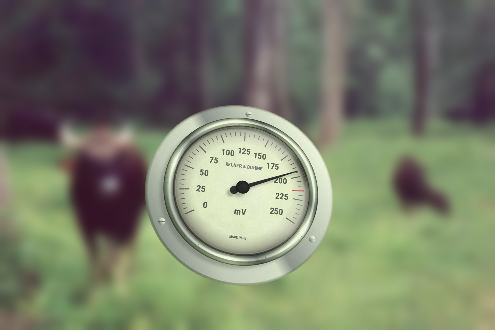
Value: 195 mV
